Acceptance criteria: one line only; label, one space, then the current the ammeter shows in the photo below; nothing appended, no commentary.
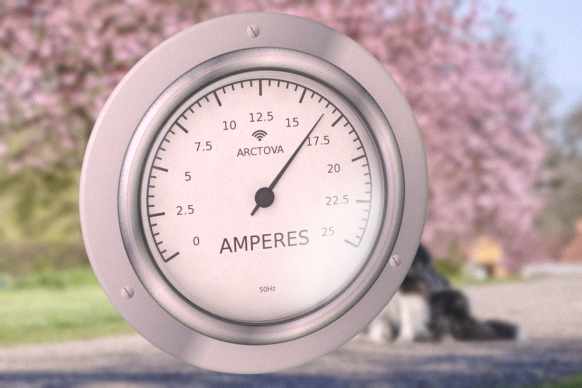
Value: 16.5 A
